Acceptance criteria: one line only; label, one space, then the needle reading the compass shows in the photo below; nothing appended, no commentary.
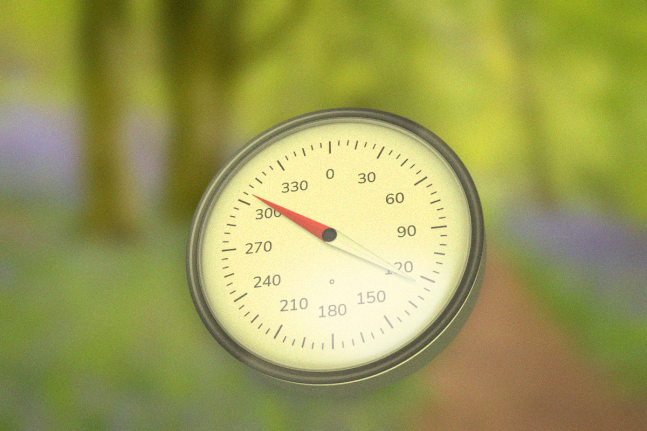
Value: 305 °
